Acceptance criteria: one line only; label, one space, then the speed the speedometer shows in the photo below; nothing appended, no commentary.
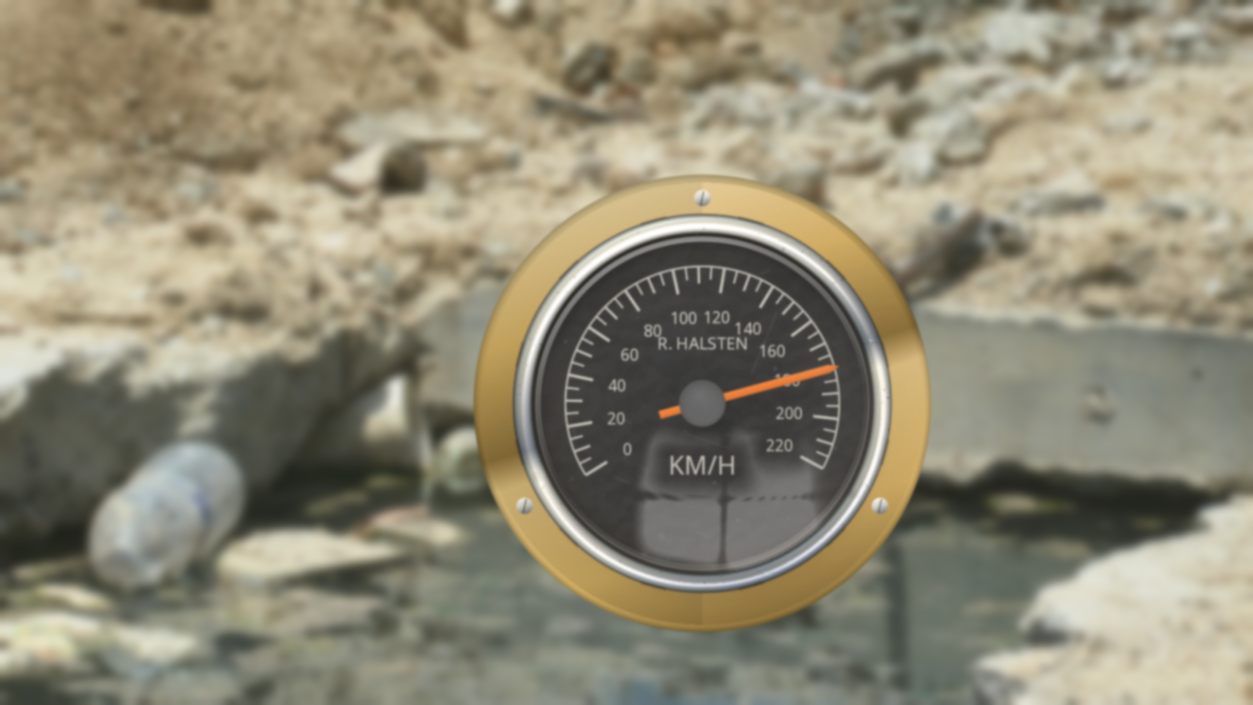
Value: 180 km/h
